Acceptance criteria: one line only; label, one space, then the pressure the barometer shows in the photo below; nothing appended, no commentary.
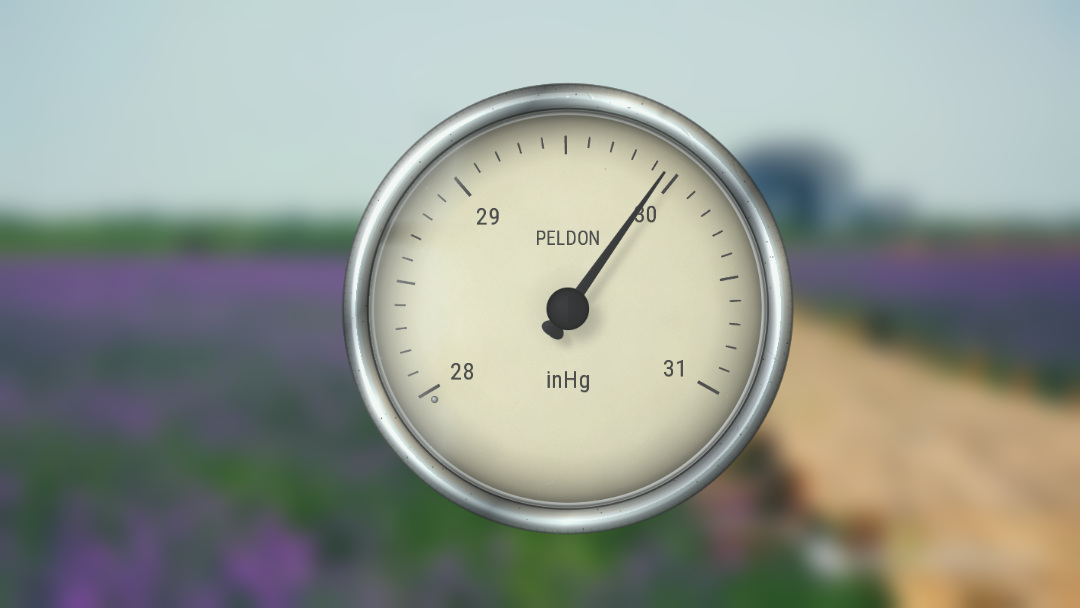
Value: 29.95 inHg
